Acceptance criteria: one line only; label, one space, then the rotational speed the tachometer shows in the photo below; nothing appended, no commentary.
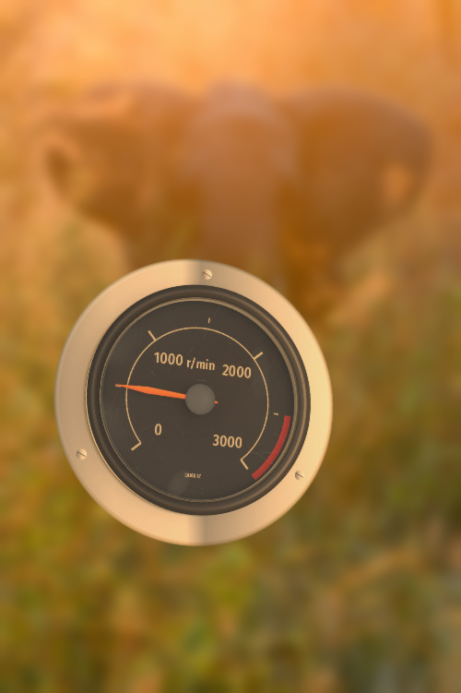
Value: 500 rpm
